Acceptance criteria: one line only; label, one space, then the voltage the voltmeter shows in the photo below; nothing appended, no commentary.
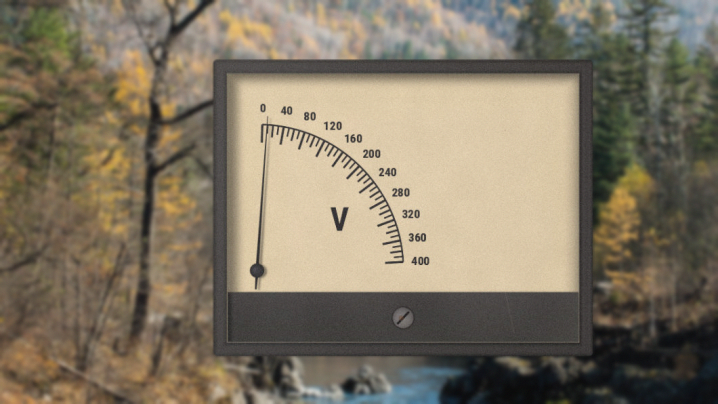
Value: 10 V
